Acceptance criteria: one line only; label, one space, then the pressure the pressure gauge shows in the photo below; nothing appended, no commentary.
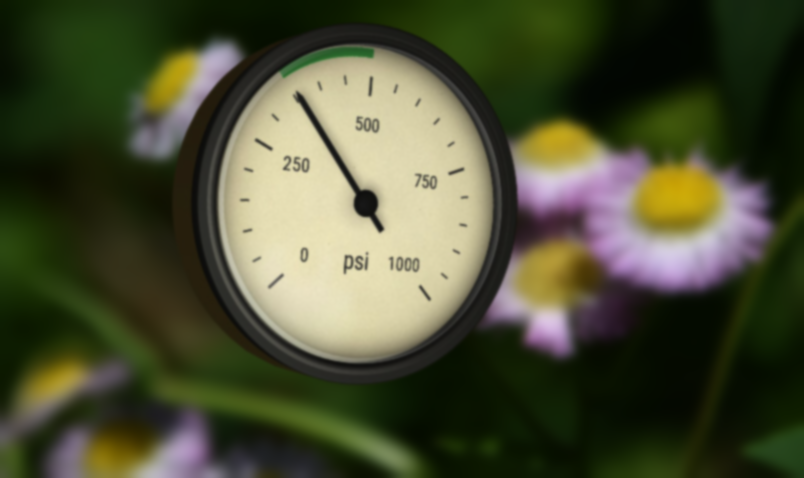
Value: 350 psi
